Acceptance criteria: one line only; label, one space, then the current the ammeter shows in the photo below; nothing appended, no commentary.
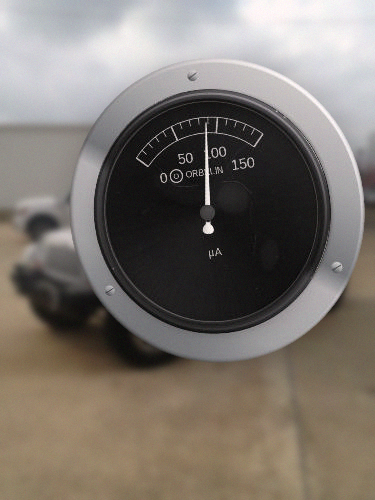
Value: 90 µA
